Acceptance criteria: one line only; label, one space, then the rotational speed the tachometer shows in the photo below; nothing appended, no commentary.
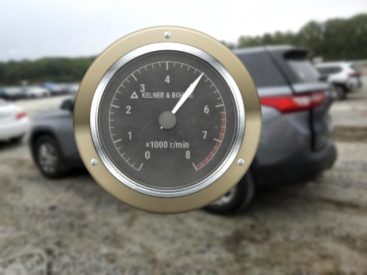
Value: 5000 rpm
